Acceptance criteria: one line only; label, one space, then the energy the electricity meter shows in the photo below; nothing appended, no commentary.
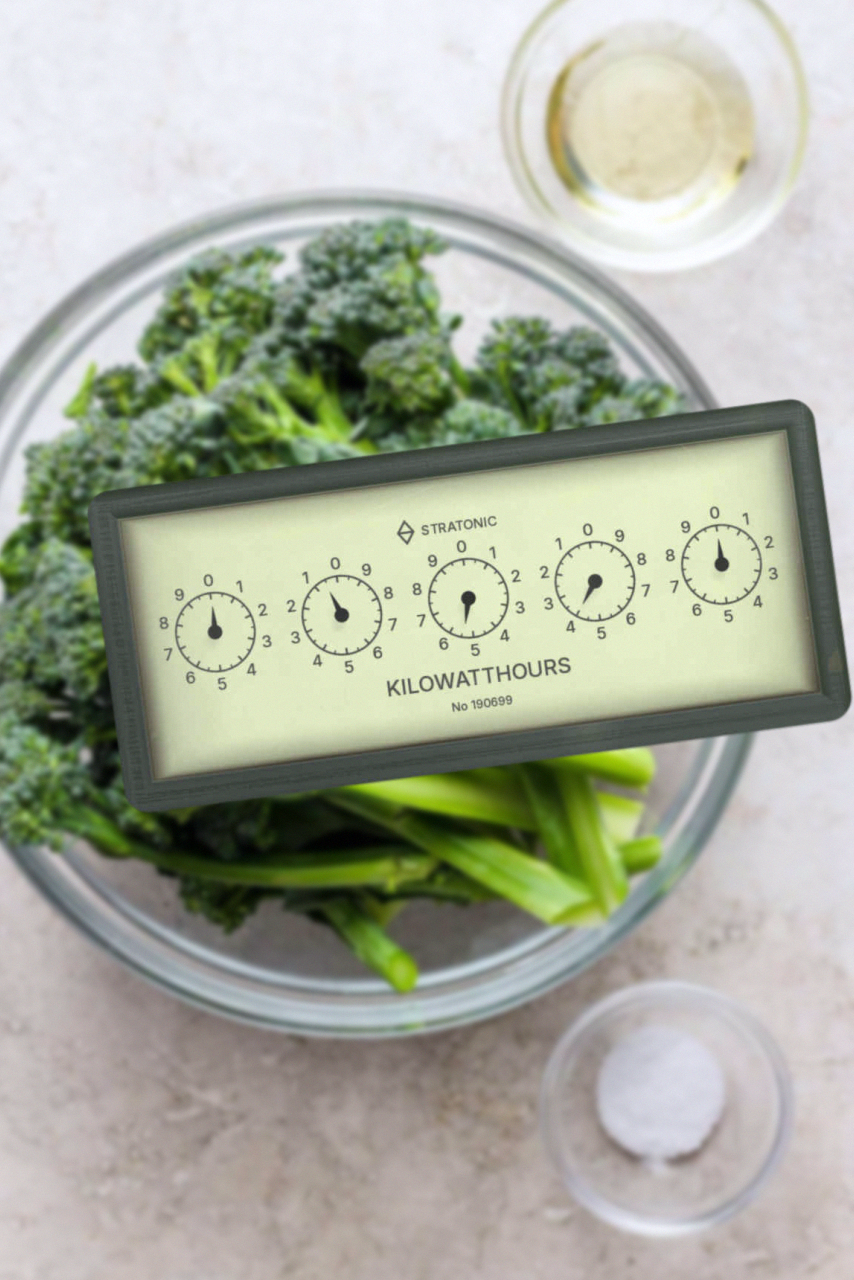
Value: 540 kWh
